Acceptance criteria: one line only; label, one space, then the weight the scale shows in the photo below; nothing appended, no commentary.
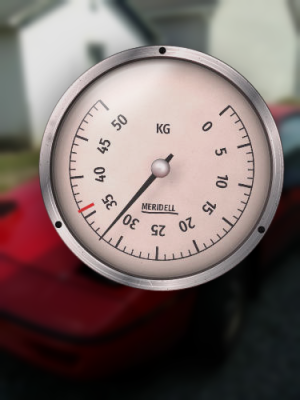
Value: 32 kg
